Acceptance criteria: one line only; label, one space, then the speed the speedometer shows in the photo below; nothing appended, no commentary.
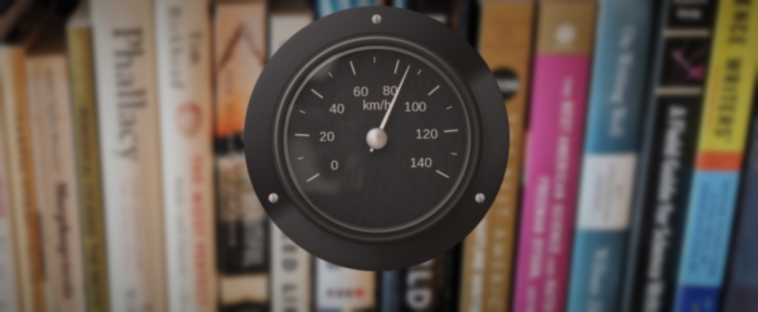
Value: 85 km/h
